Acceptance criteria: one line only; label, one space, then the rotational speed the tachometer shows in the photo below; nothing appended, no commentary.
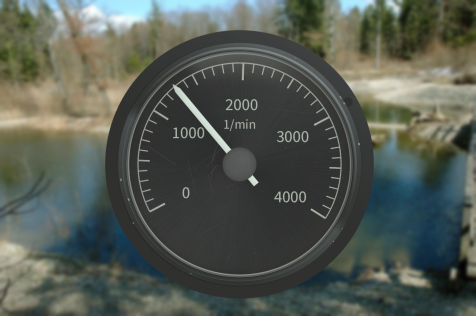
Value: 1300 rpm
